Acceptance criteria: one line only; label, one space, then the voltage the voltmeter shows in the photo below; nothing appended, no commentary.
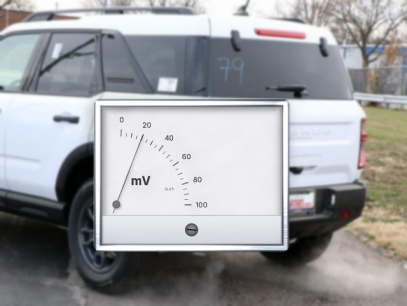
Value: 20 mV
